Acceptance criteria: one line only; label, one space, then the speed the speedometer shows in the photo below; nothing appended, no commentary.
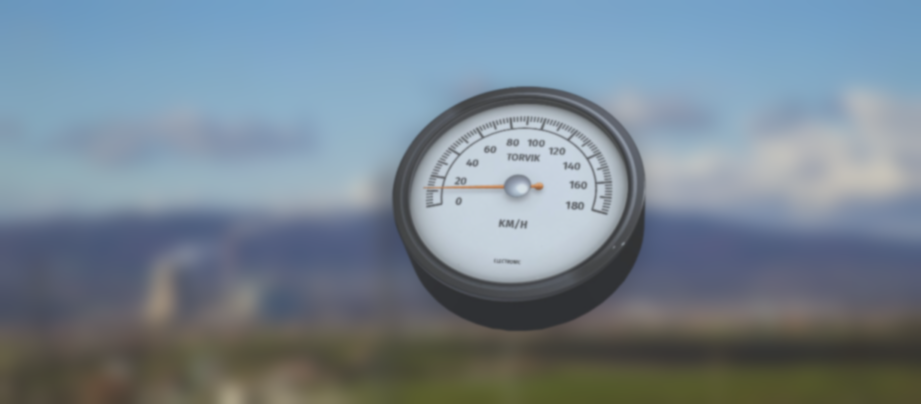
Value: 10 km/h
